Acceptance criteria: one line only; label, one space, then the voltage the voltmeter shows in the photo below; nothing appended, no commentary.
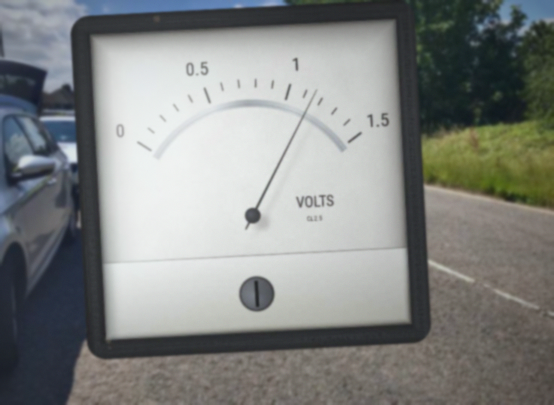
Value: 1.15 V
